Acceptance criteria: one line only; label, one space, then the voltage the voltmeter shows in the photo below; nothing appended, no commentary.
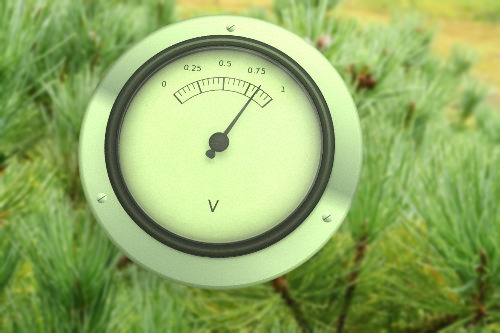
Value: 0.85 V
